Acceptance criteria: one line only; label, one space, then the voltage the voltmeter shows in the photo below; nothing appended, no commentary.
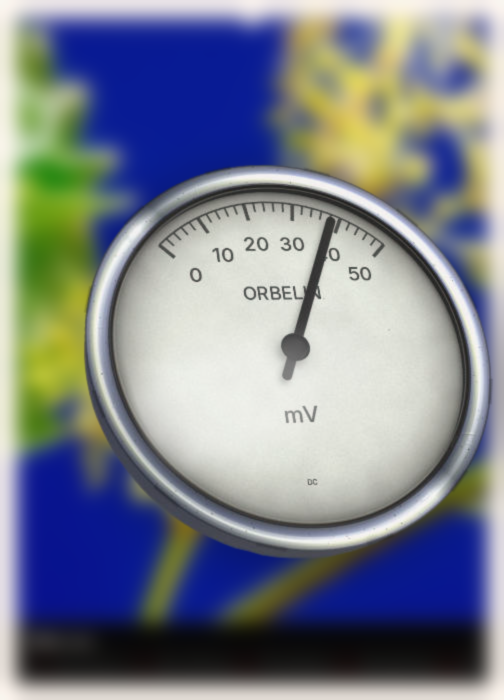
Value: 38 mV
